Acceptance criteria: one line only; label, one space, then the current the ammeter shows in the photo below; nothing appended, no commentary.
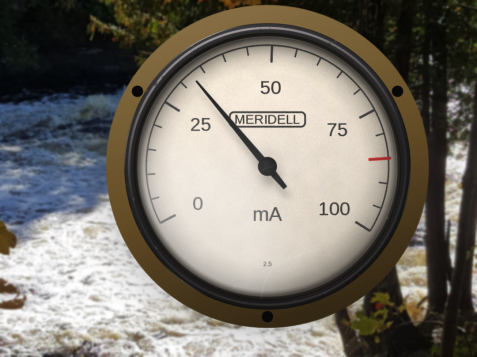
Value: 32.5 mA
